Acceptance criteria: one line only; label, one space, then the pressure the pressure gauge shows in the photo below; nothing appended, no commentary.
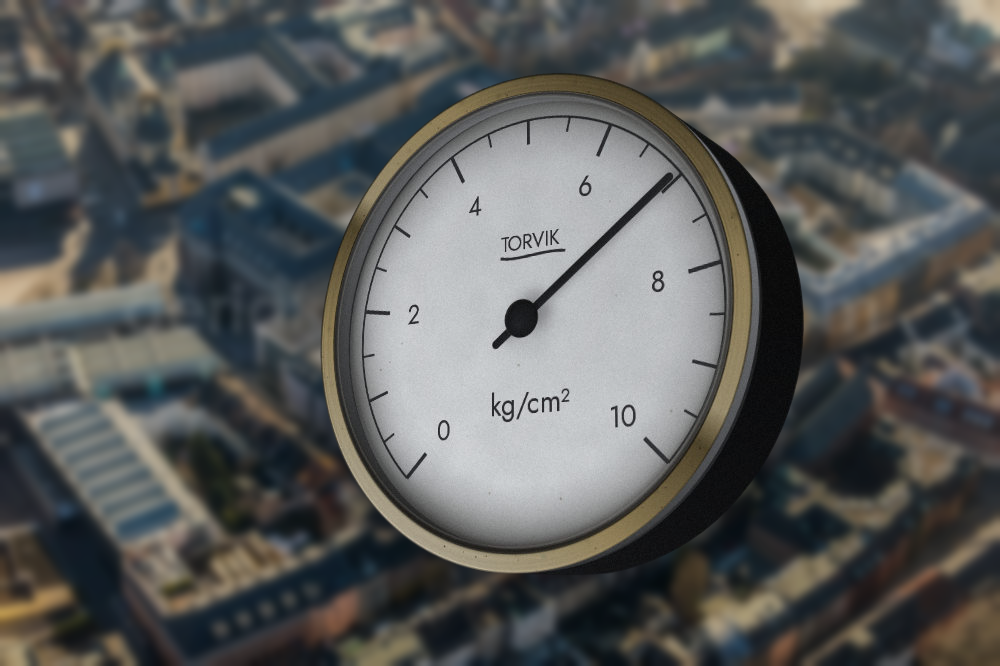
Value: 7 kg/cm²
